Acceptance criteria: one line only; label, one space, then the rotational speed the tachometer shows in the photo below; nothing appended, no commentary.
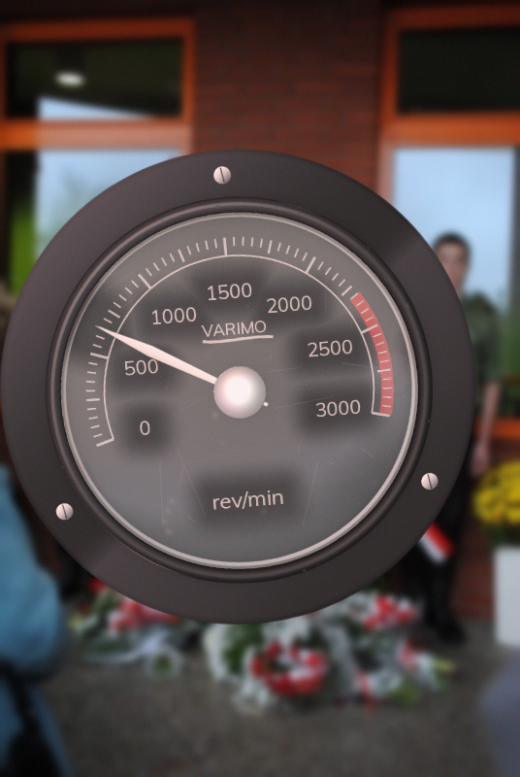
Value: 650 rpm
